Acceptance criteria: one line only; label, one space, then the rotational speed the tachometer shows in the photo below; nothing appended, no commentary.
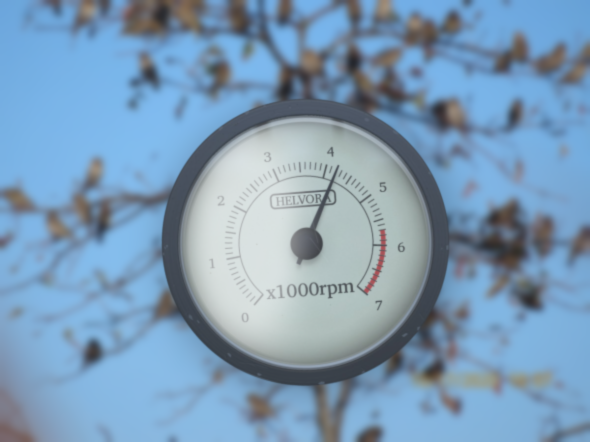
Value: 4200 rpm
